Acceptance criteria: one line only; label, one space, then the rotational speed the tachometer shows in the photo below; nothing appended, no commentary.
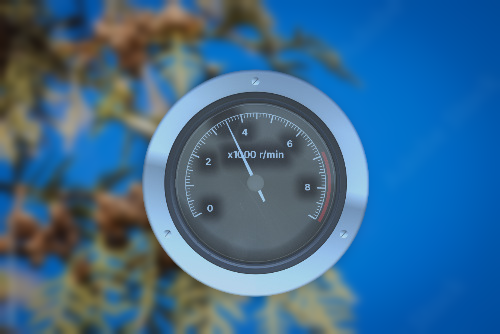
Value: 3500 rpm
